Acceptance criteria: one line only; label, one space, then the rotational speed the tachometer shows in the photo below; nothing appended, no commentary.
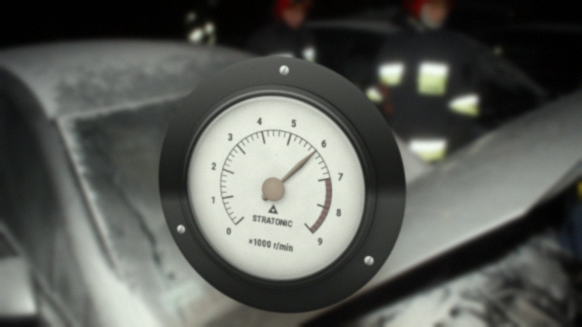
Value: 6000 rpm
